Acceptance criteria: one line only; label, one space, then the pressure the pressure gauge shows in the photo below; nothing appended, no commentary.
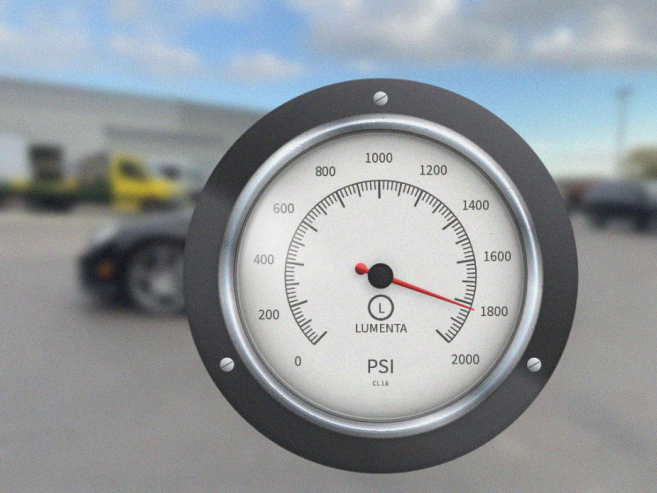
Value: 1820 psi
